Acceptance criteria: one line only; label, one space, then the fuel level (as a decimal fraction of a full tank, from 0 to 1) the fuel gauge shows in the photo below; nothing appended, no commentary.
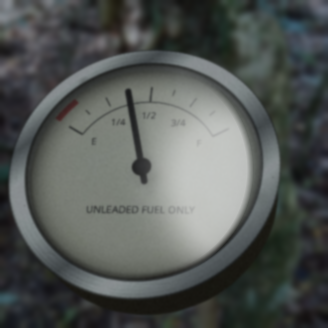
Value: 0.375
